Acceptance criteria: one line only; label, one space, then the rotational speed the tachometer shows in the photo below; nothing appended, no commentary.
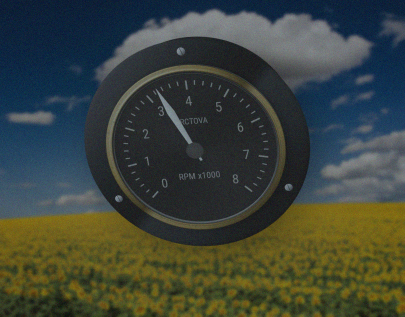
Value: 3300 rpm
